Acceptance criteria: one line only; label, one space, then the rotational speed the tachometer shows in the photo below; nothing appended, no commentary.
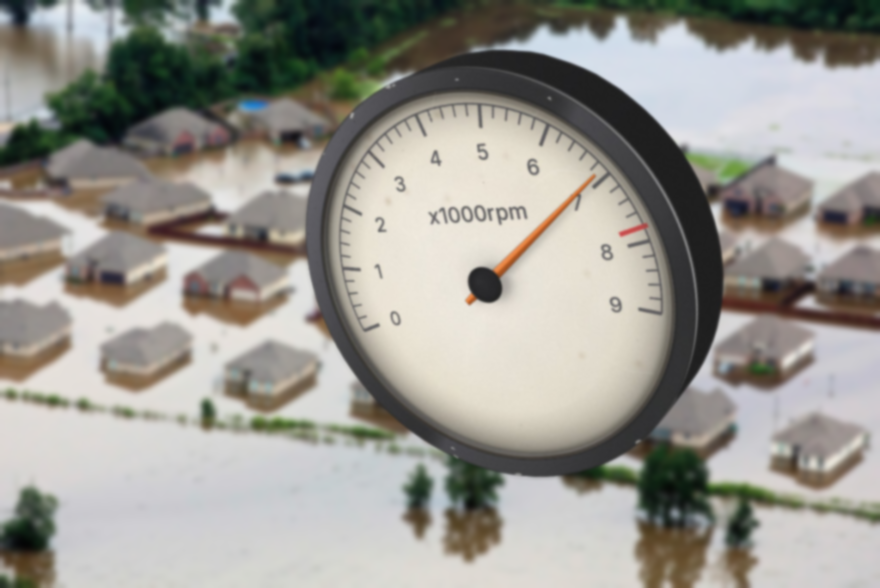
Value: 6900 rpm
